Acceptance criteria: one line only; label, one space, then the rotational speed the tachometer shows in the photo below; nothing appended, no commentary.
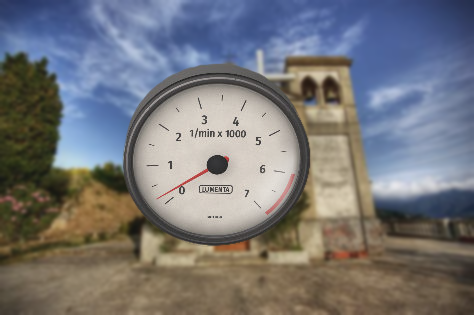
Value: 250 rpm
